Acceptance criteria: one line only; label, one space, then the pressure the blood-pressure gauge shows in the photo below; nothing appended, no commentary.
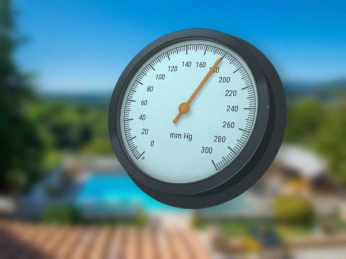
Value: 180 mmHg
